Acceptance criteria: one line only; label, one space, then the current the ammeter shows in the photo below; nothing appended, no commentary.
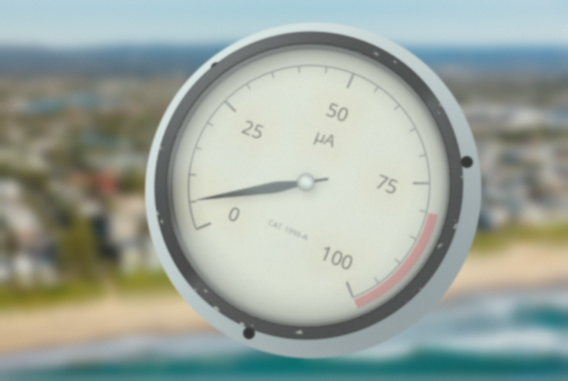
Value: 5 µA
